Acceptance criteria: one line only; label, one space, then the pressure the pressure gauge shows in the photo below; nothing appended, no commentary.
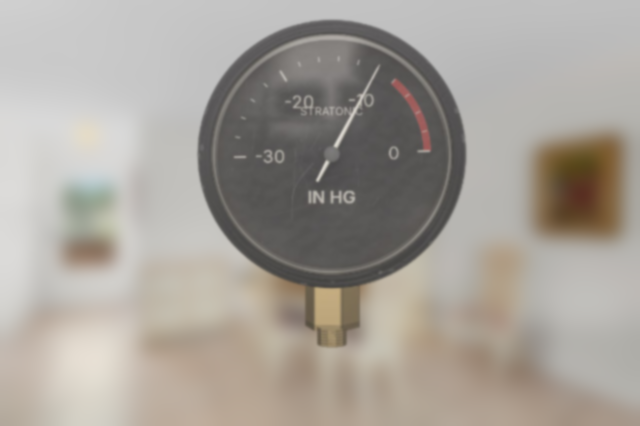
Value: -10 inHg
